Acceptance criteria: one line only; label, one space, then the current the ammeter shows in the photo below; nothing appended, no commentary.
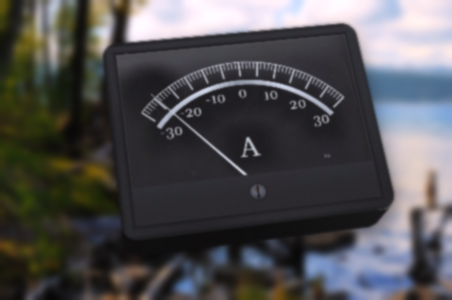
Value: -25 A
